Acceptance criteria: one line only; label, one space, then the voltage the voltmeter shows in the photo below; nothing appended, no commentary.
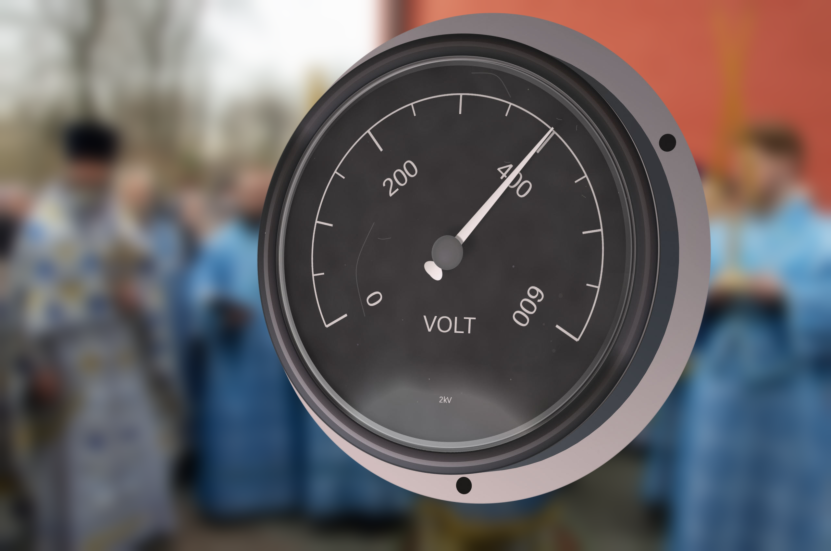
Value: 400 V
